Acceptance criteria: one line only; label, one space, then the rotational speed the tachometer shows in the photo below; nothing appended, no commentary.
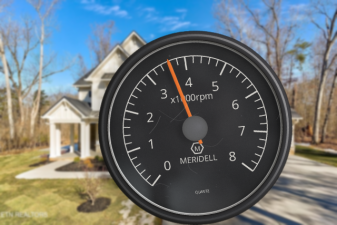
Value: 3600 rpm
